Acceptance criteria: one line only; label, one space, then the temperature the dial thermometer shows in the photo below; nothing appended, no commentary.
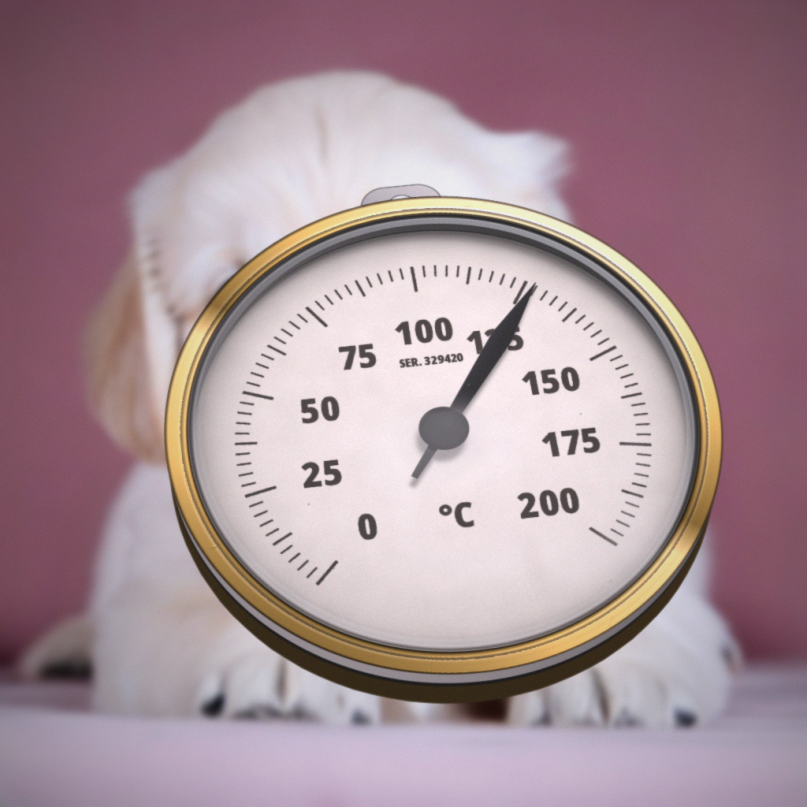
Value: 127.5 °C
